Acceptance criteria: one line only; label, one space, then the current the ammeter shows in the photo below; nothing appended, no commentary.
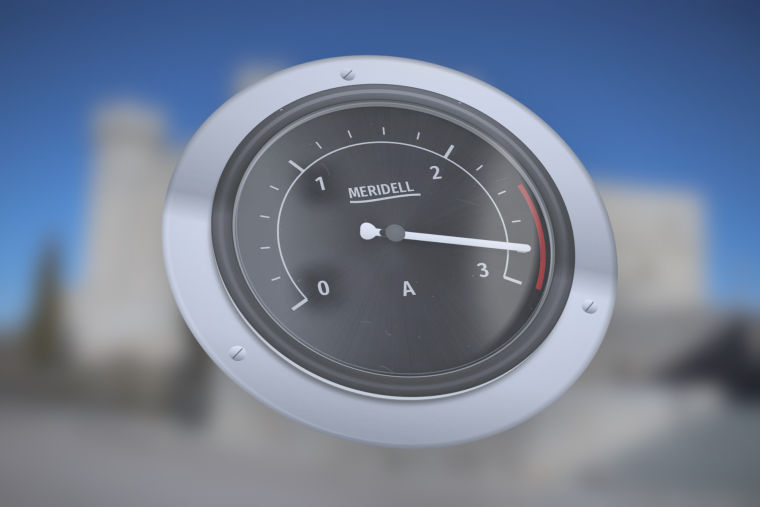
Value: 2.8 A
